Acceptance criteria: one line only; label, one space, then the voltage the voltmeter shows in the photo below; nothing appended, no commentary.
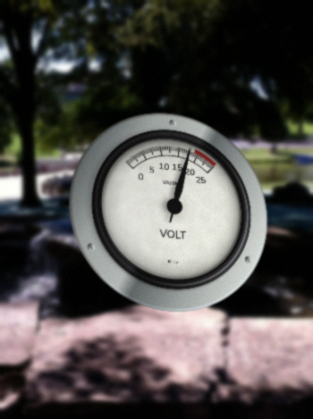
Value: 17.5 V
